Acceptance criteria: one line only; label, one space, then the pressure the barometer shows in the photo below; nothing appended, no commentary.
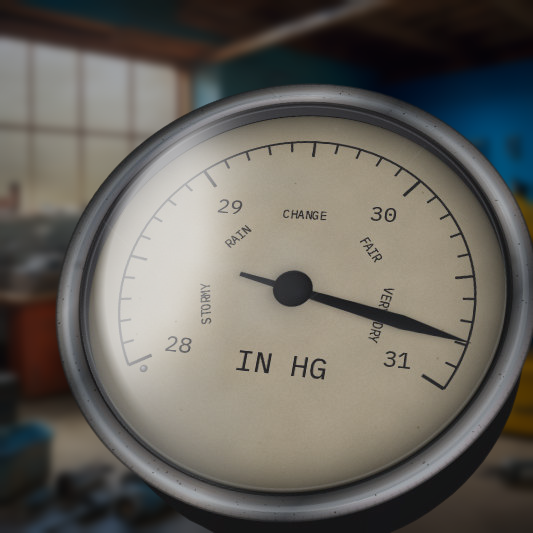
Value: 30.8 inHg
